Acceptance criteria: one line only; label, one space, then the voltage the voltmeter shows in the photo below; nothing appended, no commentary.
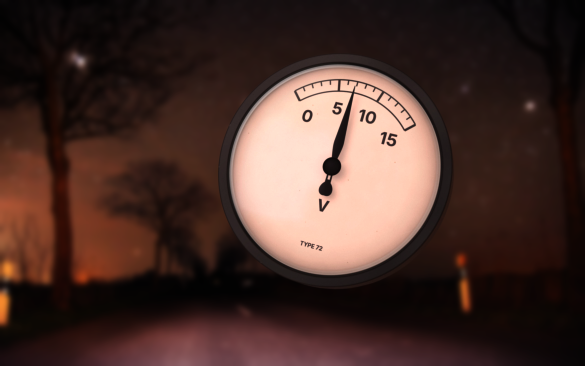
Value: 7 V
